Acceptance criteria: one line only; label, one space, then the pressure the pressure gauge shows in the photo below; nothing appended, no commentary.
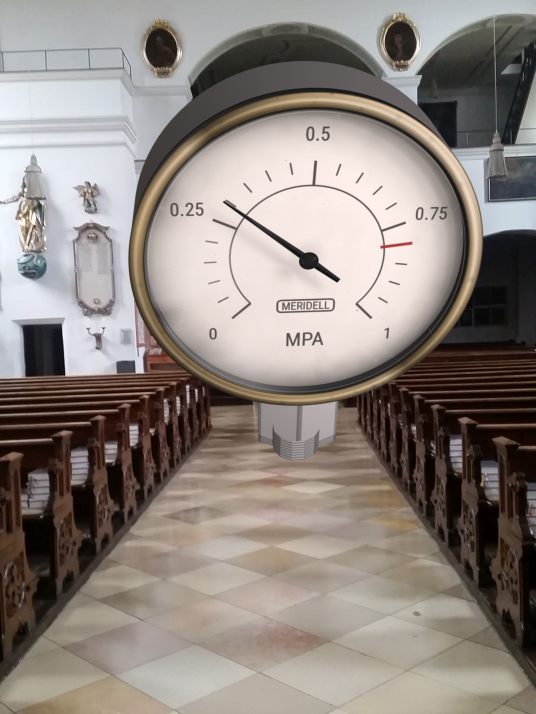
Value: 0.3 MPa
